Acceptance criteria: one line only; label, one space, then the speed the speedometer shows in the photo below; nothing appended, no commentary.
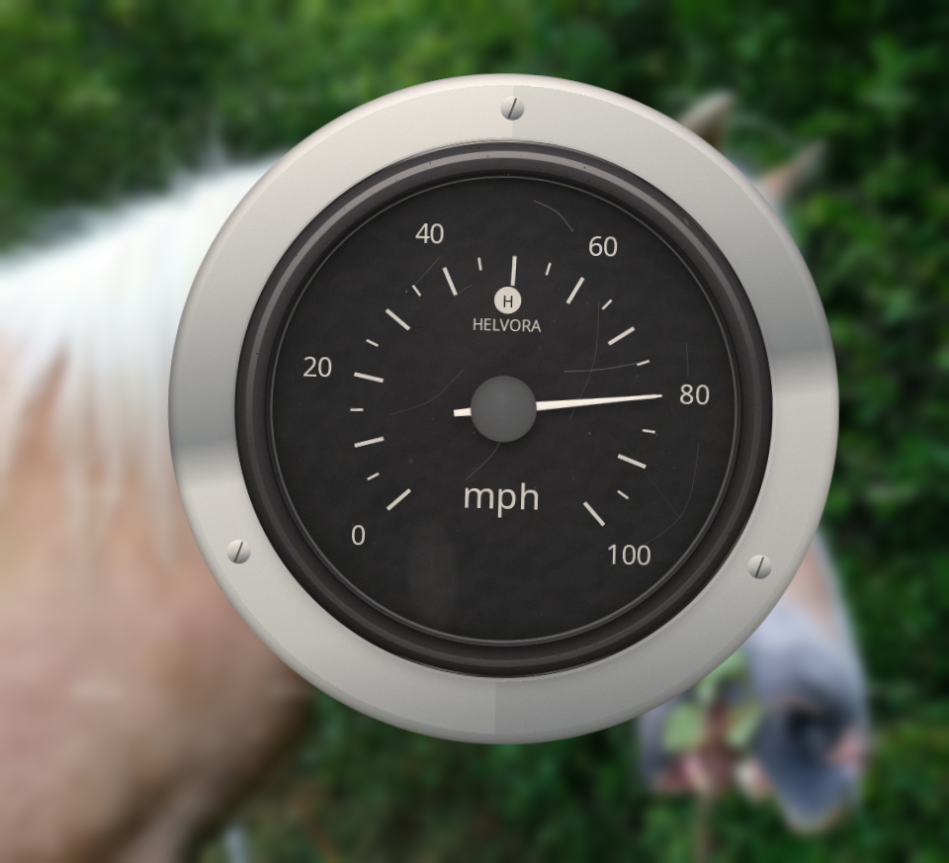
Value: 80 mph
